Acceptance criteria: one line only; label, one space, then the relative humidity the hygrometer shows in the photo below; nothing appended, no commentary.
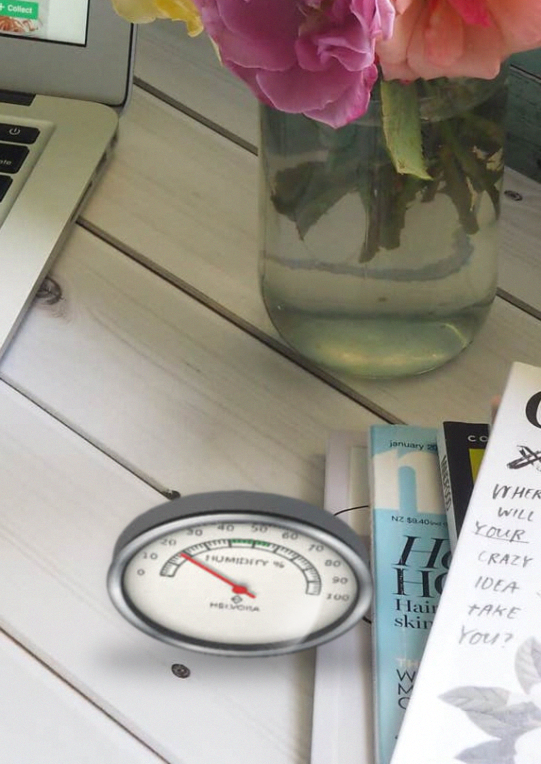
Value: 20 %
